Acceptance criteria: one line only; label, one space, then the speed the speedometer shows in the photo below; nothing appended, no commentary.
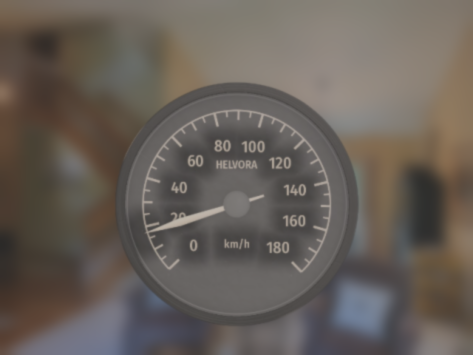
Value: 17.5 km/h
